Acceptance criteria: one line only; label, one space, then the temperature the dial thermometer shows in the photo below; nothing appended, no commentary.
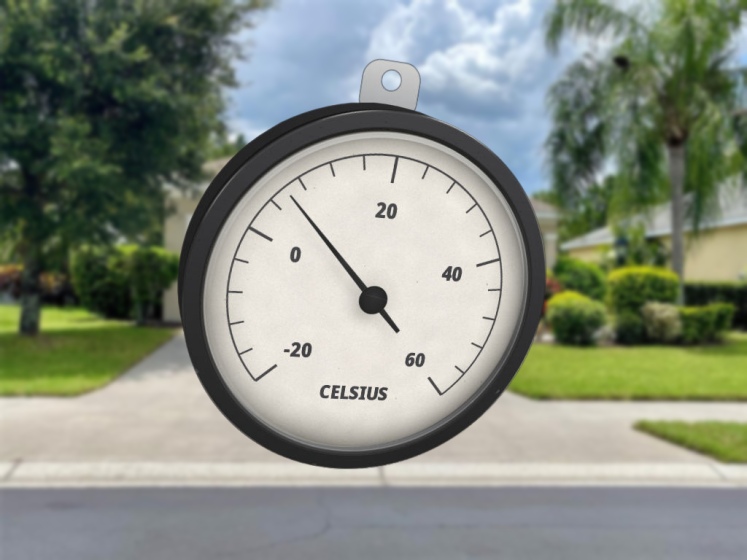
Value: 6 °C
